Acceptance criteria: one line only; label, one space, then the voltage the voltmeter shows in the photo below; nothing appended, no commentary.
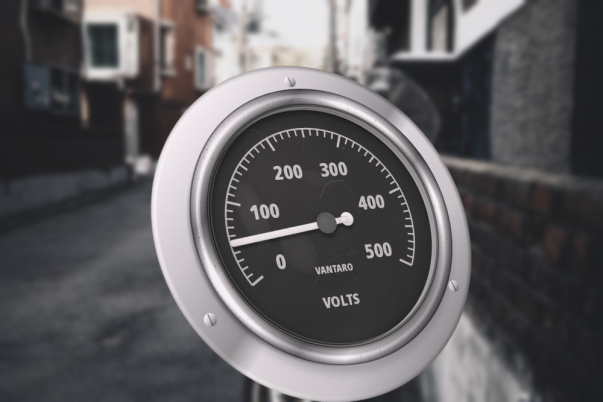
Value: 50 V
